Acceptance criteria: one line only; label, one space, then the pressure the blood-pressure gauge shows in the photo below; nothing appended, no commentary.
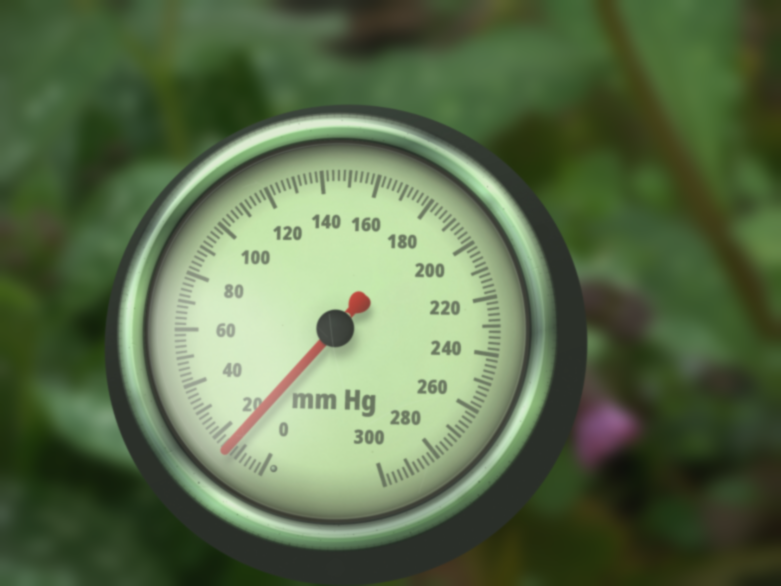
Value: 14 mmHg
